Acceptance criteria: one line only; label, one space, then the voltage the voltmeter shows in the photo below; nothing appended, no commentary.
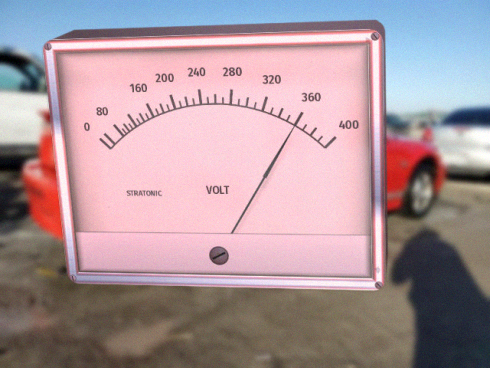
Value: 360 V
